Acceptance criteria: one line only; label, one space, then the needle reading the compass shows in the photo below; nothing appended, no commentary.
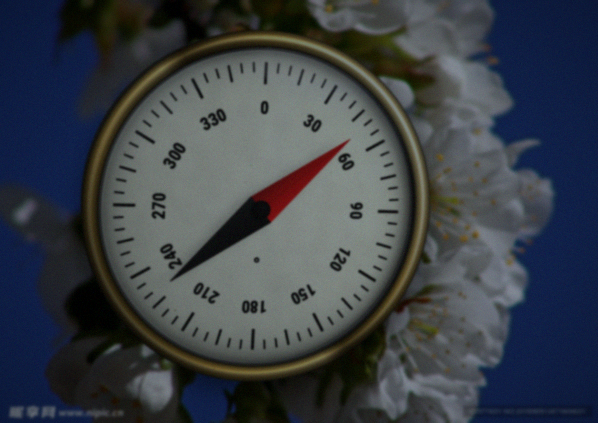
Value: 50 °
